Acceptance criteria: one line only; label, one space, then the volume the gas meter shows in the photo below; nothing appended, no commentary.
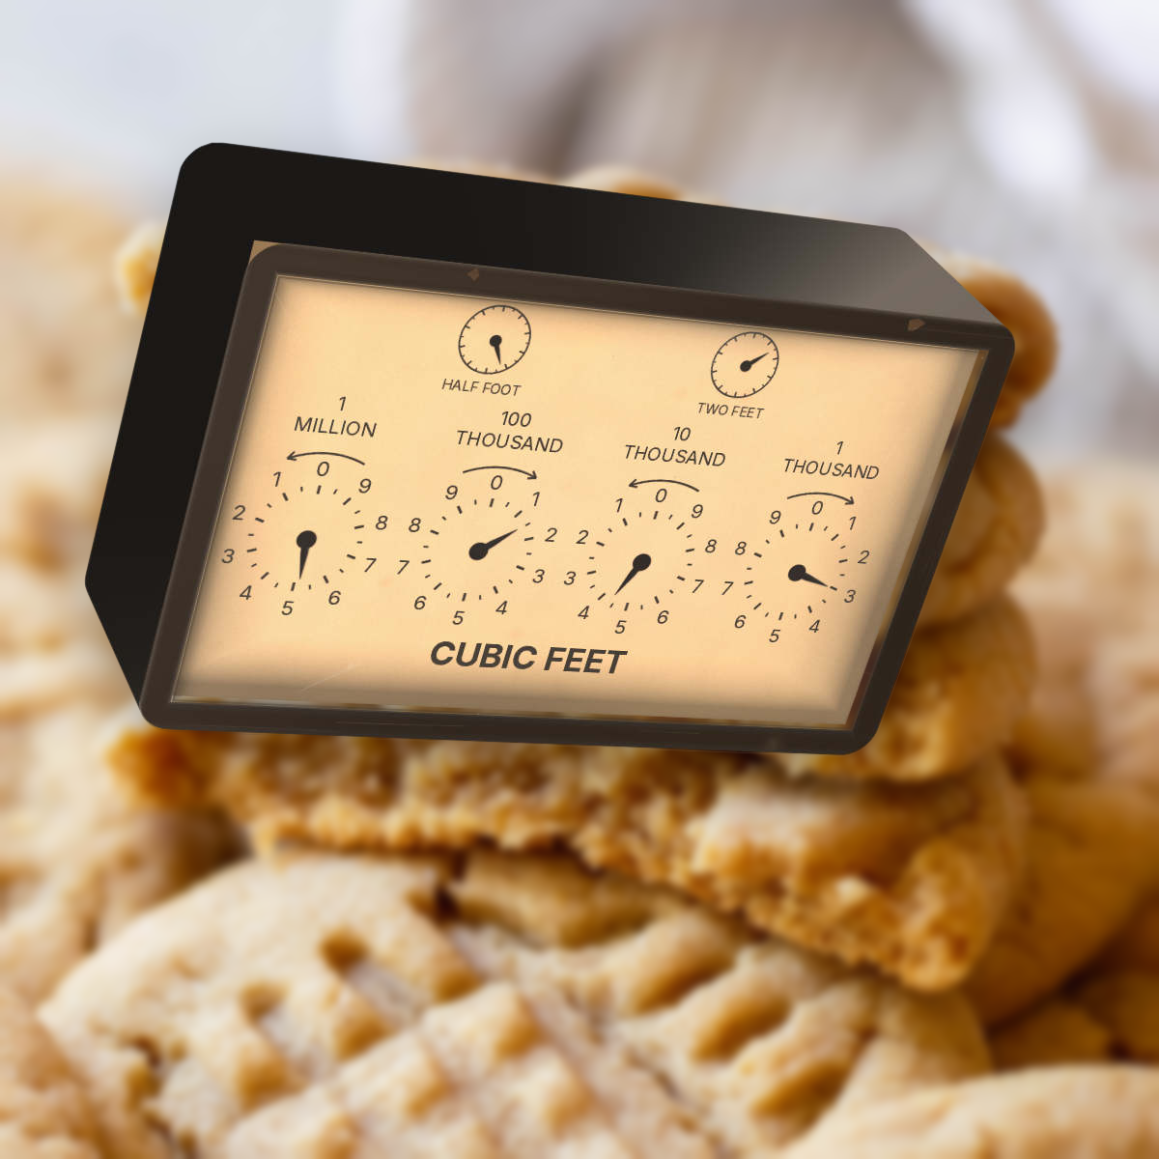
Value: 514300 ft³
